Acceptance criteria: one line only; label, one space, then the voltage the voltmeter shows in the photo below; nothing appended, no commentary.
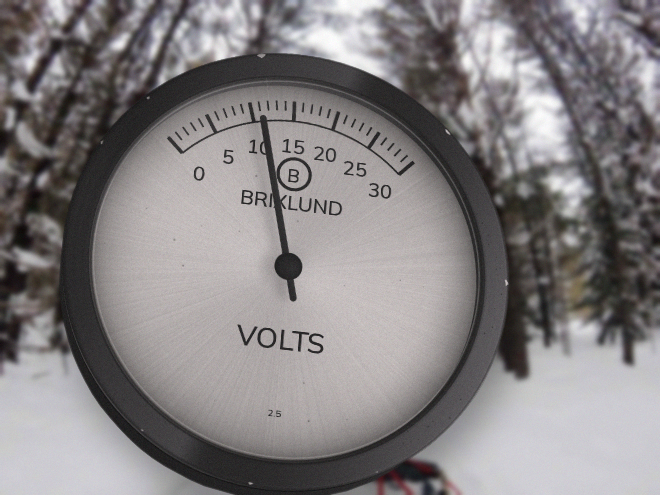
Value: 11 V
